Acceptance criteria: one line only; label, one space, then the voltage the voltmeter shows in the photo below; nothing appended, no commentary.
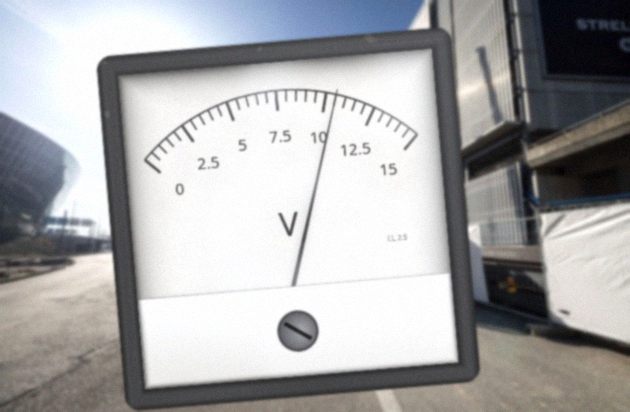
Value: 10.5 V
